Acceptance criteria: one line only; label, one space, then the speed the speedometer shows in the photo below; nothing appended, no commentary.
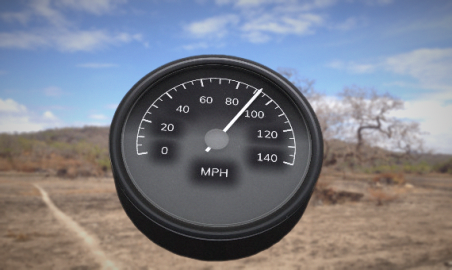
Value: 92.5 mph
